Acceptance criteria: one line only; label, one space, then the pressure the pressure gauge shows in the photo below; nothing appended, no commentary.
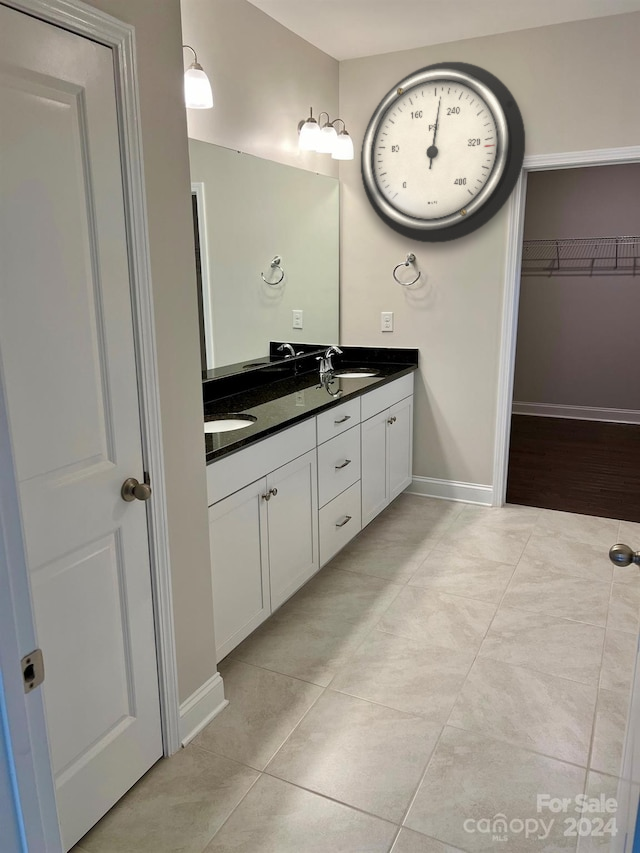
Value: 210 psi
